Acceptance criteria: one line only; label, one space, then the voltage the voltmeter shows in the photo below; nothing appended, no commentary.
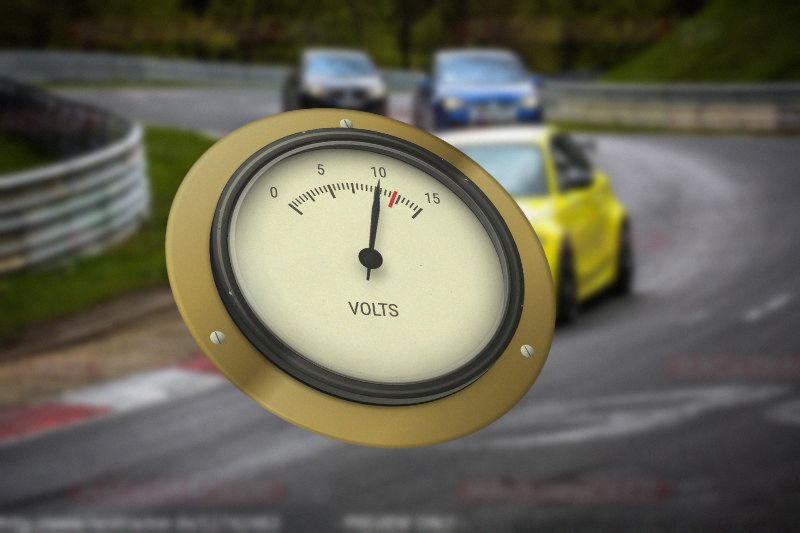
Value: 10 V
